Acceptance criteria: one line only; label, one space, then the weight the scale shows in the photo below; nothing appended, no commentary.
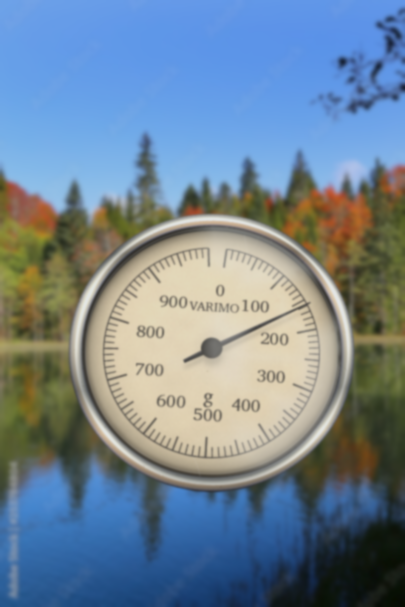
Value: 160 g
